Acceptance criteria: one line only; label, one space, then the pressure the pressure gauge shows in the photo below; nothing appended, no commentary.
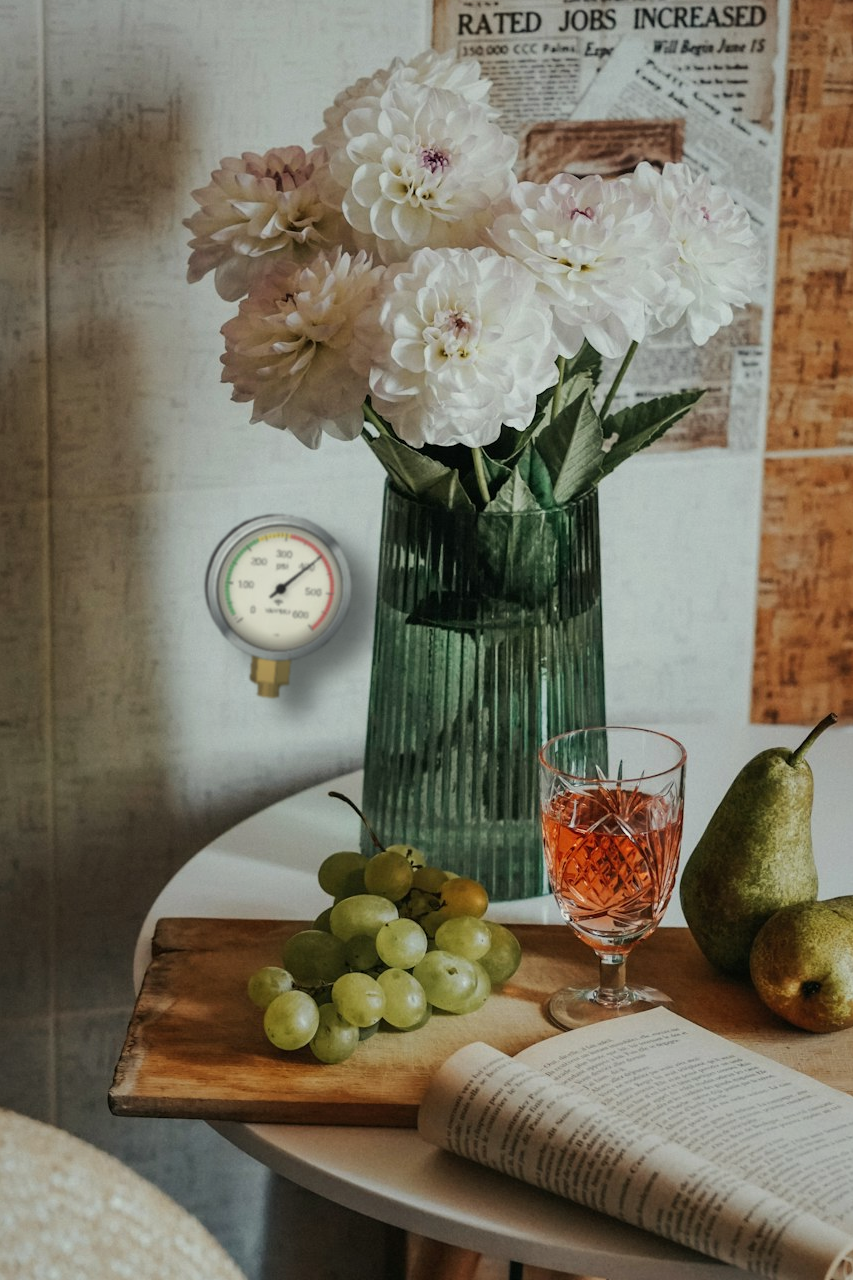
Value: 400 psi
